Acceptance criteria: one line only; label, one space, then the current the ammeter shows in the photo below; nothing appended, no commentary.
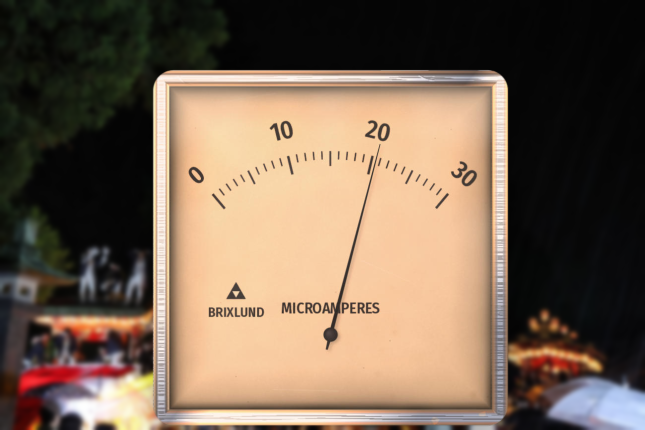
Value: 20.5 µA
